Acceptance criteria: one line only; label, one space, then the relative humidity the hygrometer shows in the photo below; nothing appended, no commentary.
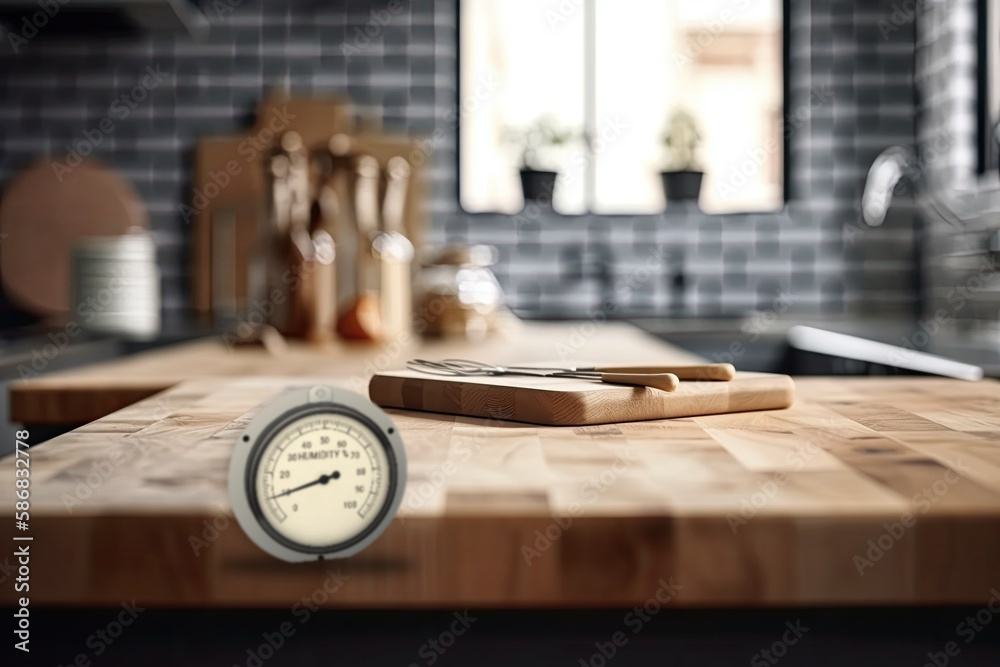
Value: 10 %
